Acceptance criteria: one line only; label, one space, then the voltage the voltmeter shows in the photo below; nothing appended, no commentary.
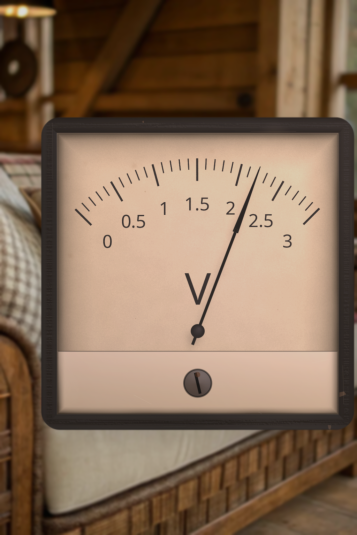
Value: 2.2 V
